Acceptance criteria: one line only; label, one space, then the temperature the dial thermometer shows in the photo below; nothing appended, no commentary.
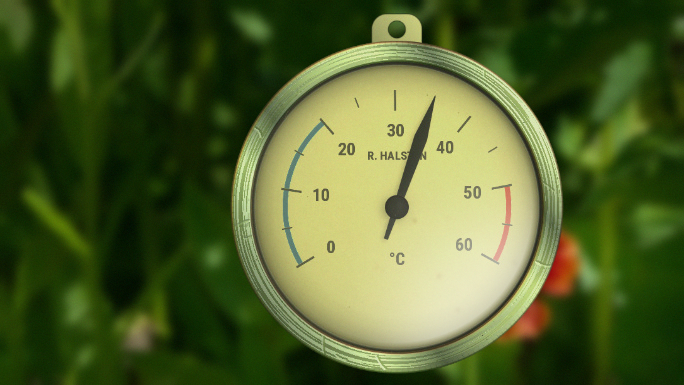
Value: 35 °C
